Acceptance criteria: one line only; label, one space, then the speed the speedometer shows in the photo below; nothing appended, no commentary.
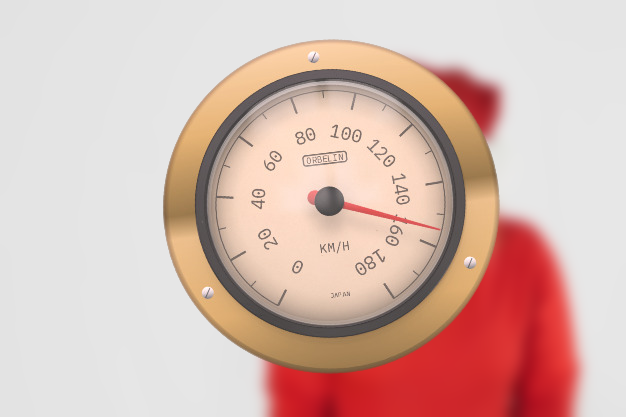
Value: 155 km/h
